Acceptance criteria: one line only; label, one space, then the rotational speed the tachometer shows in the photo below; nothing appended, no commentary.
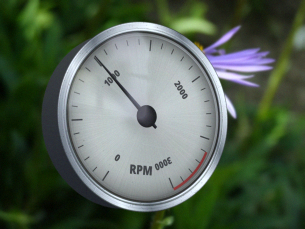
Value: 1000 rpm
